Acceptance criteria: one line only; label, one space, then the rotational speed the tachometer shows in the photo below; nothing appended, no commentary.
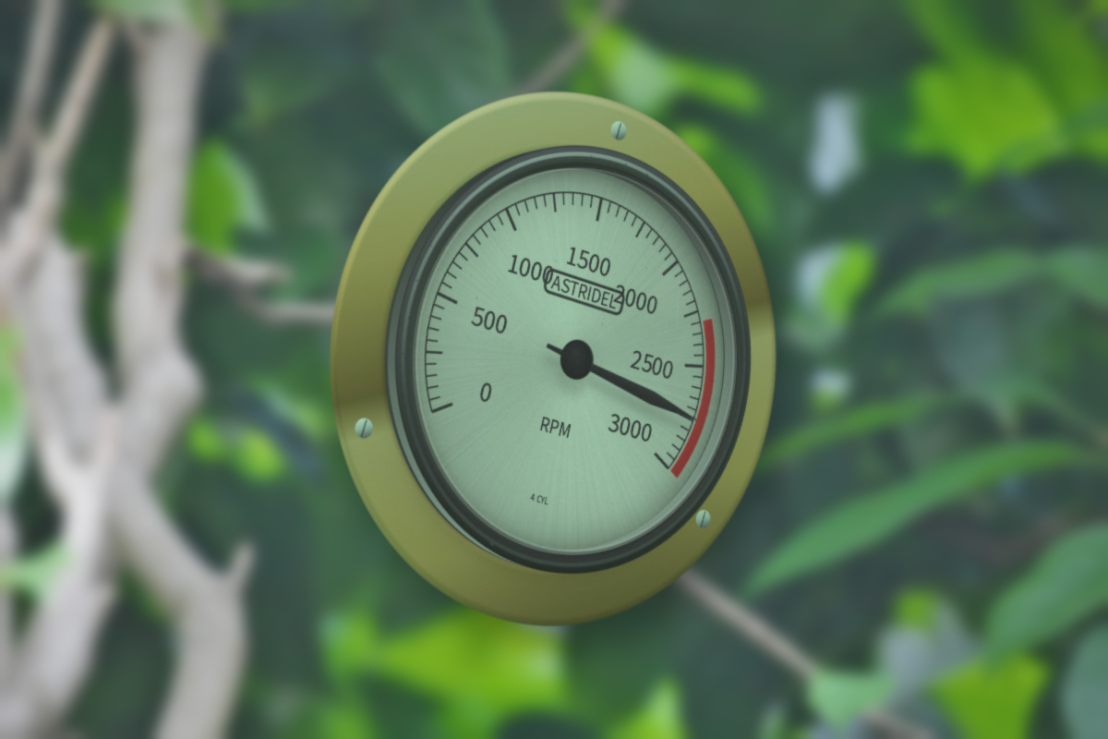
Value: 2750 rpm
